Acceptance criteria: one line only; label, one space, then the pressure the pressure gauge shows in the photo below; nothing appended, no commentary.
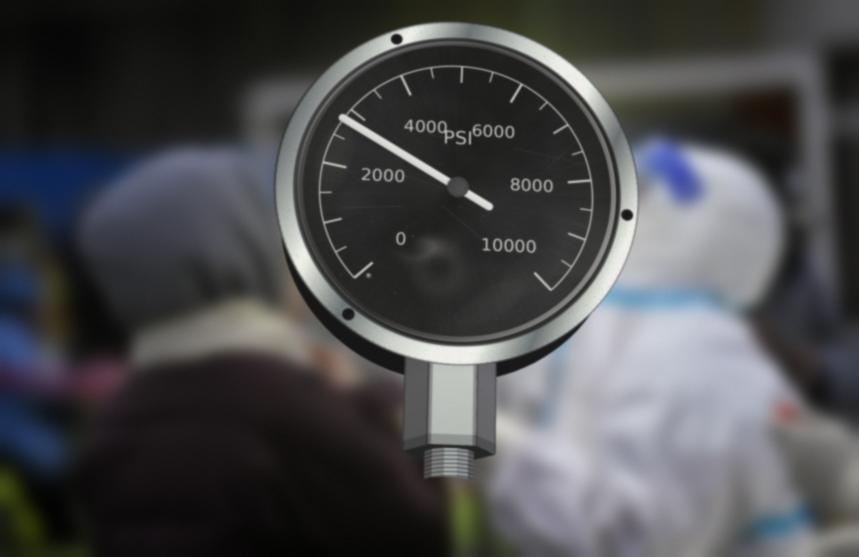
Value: 2750 psi
